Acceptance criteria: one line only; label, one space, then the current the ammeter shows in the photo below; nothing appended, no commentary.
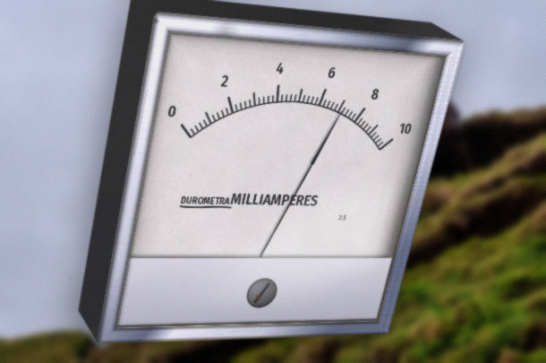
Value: 7 mA
